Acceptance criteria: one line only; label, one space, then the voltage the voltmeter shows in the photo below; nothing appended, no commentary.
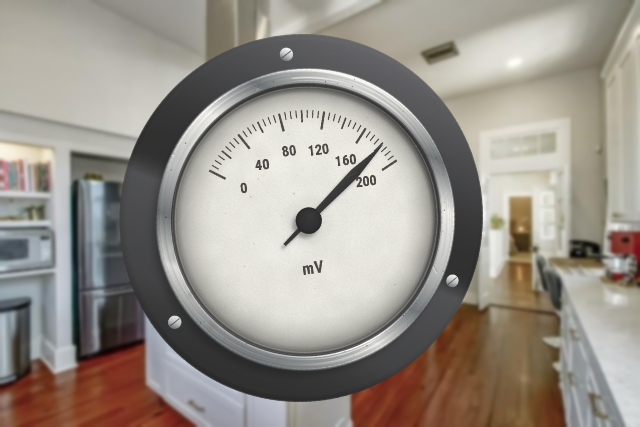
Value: 180 mV
